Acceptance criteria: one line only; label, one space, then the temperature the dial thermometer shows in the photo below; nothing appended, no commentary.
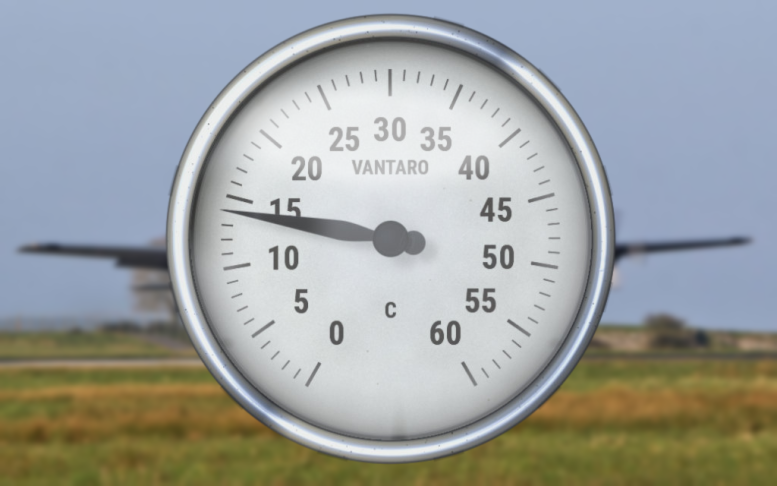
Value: 14 °C
